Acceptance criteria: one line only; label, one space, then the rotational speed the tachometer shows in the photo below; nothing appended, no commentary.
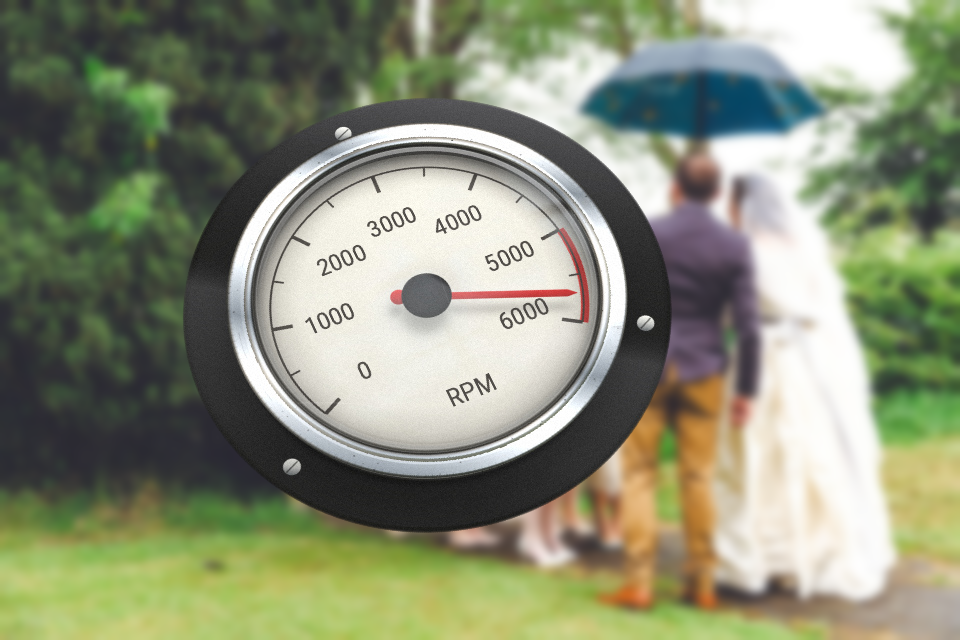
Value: 5750 rpm
